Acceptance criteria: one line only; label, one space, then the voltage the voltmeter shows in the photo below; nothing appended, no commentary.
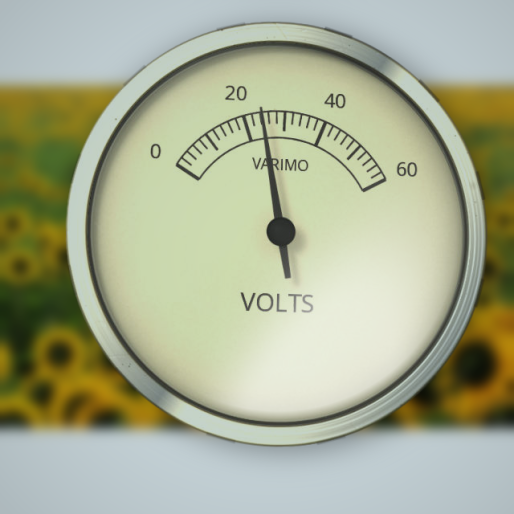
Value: 24 V
